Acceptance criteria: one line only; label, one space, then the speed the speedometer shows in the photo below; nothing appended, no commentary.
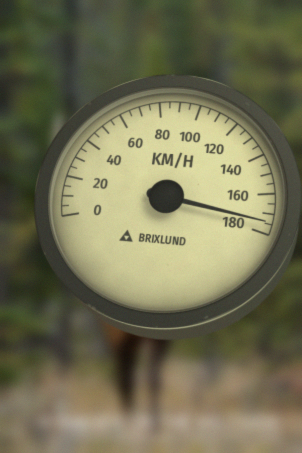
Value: 175 km/h
